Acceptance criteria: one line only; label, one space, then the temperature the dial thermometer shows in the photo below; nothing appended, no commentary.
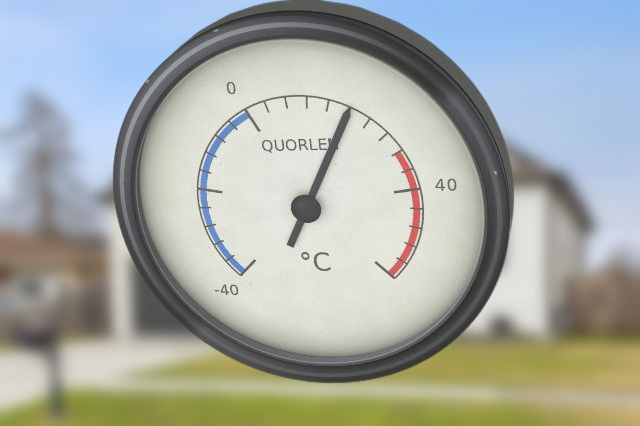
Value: 20 °C
